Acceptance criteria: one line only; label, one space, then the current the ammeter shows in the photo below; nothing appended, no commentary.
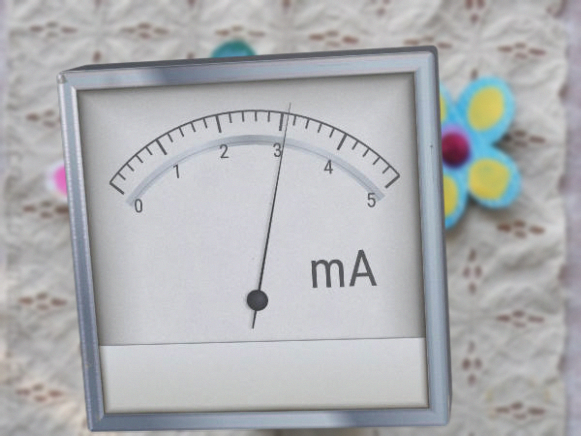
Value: 3.1 mA
